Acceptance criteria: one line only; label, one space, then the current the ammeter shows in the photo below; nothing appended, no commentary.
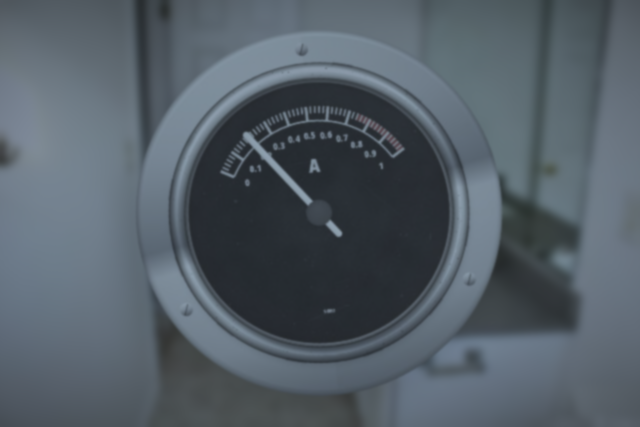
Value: 0.2 A
